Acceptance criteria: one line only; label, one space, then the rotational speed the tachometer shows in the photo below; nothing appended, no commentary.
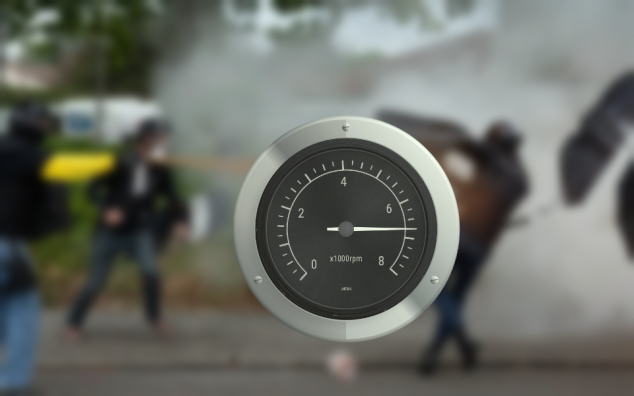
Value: 6750 rpm
